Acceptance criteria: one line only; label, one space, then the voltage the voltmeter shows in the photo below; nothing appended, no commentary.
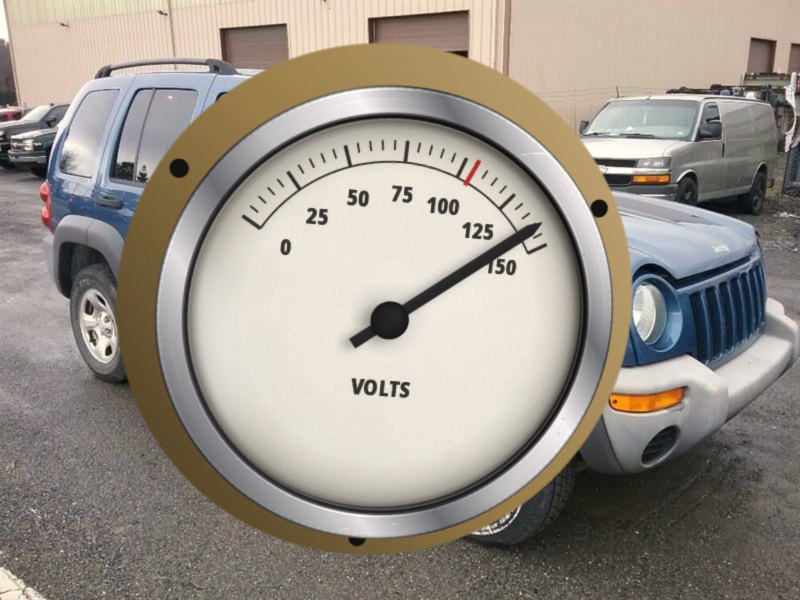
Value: 140 V
